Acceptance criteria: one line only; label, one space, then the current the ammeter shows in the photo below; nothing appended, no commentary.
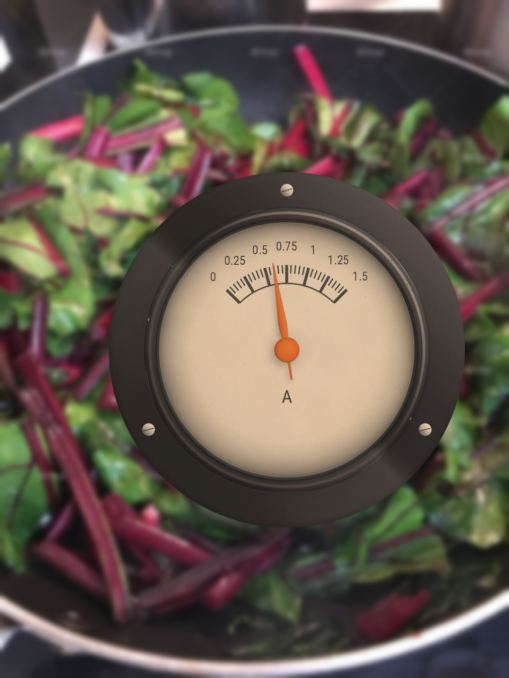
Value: 0.6 A
